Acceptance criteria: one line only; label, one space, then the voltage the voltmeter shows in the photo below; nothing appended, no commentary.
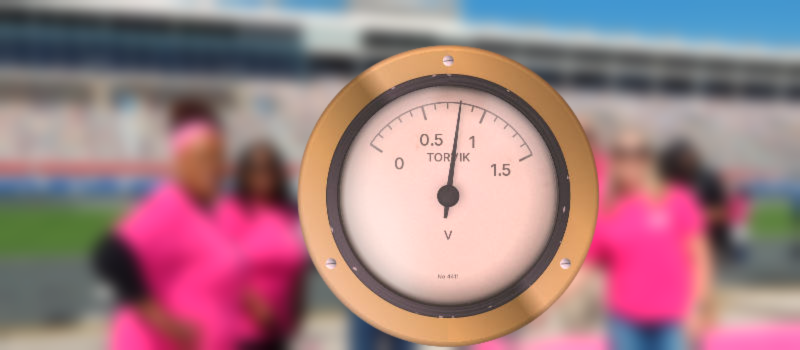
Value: 0.8 V
